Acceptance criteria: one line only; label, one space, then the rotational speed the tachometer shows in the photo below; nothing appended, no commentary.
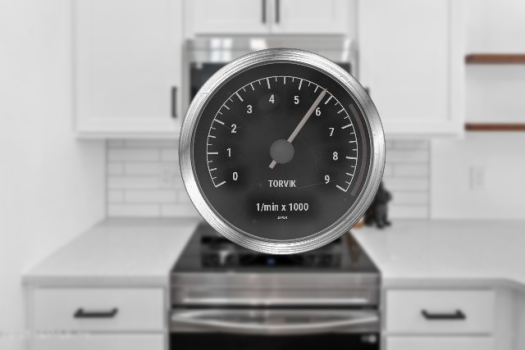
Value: 5750 rpm
